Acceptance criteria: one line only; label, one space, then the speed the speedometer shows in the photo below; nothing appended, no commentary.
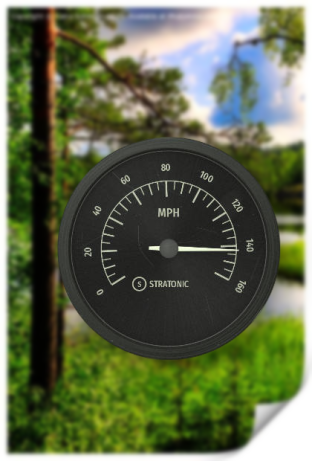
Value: 142.5 mph
